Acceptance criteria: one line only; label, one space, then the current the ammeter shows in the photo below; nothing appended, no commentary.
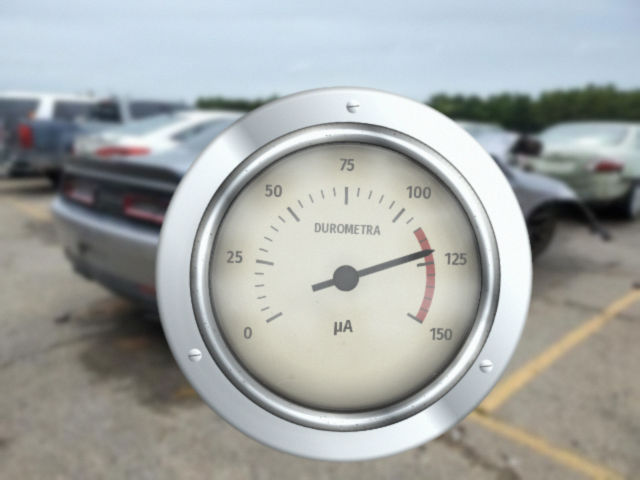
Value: 120 µA
